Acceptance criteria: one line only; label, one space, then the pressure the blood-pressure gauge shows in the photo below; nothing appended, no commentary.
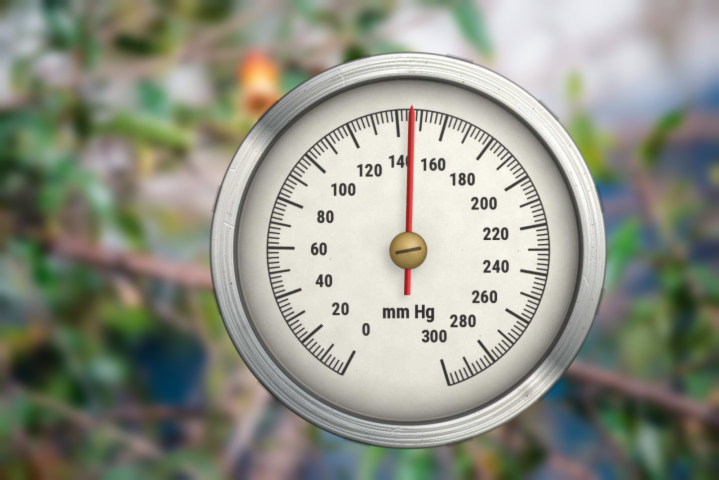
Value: 146 mmHg
